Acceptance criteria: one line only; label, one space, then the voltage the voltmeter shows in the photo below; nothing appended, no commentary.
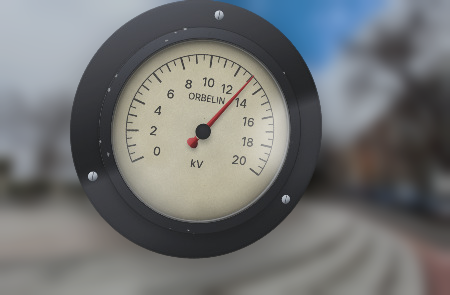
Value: 13 kV
